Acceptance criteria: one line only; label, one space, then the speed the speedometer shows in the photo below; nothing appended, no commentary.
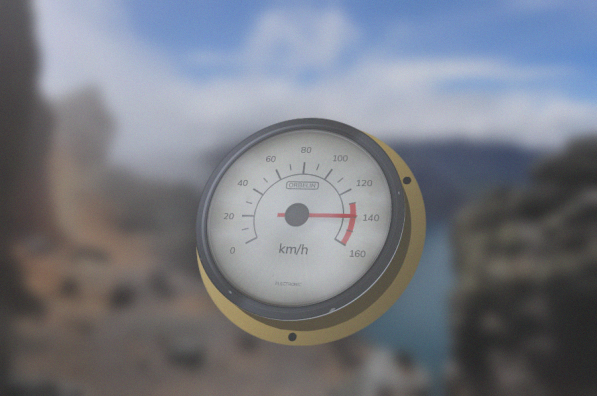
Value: 140 km/h
